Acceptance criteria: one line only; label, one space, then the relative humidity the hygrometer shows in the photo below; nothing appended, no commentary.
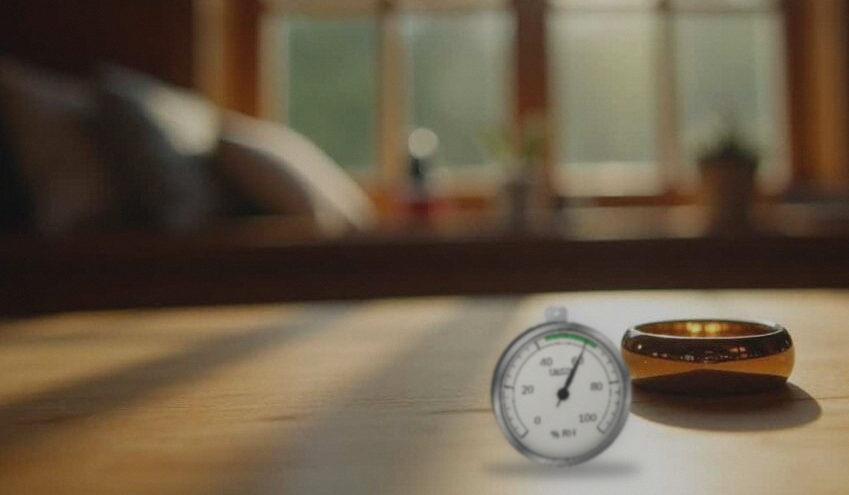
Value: 60 %
